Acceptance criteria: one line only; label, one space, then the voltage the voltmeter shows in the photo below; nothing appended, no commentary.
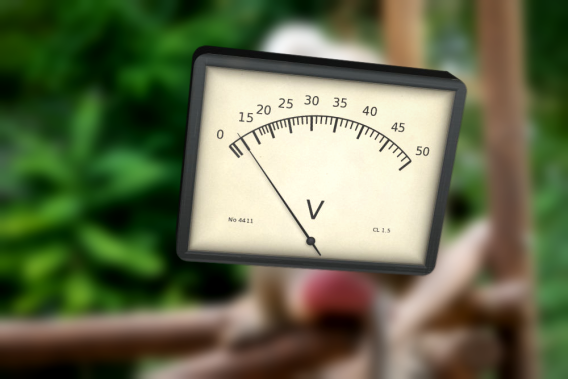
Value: 10 V
